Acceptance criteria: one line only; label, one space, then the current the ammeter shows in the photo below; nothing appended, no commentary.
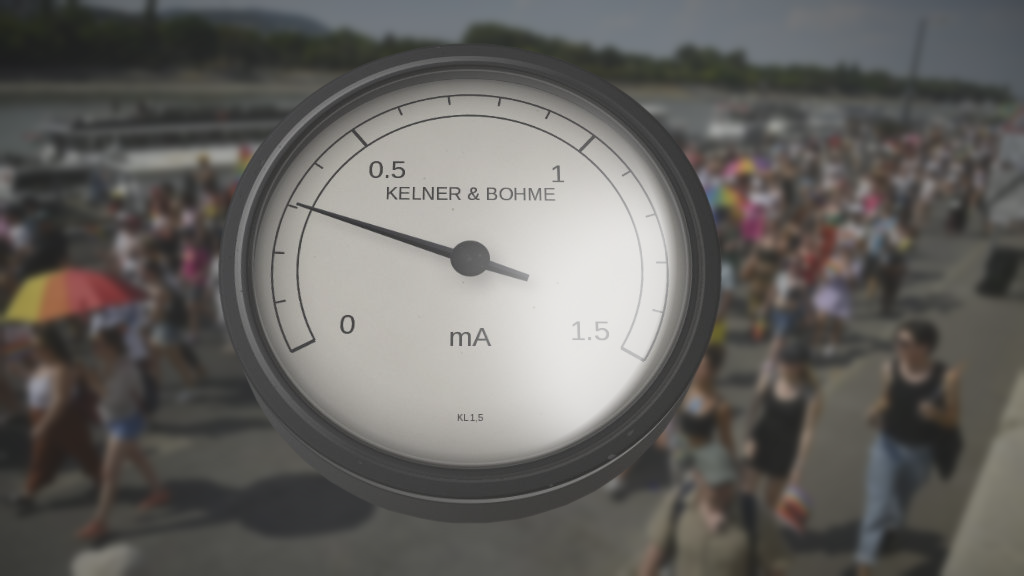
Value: 0.3 mA
